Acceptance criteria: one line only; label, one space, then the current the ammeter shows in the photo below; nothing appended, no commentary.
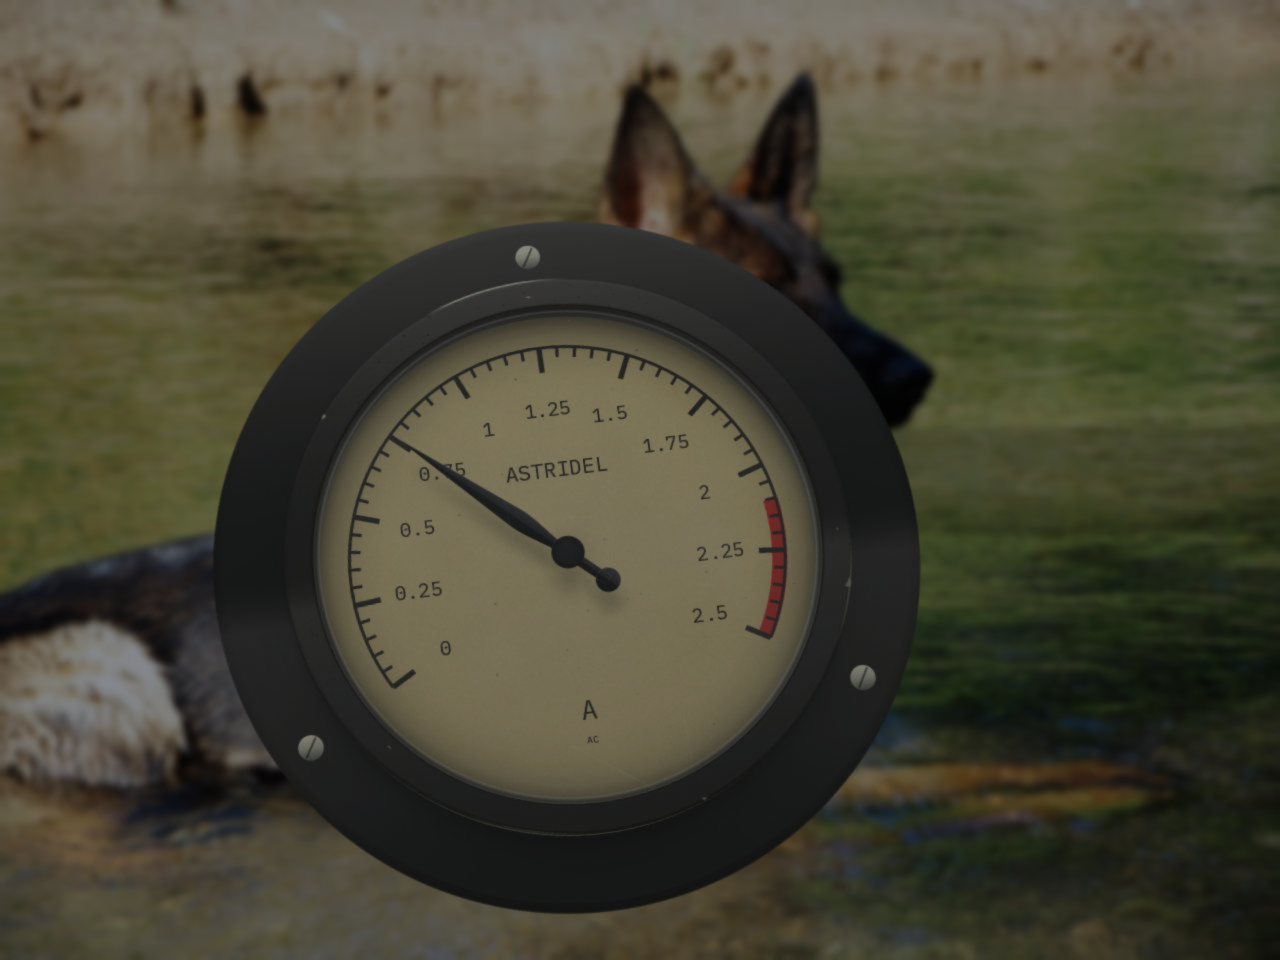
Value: 0.75 A
